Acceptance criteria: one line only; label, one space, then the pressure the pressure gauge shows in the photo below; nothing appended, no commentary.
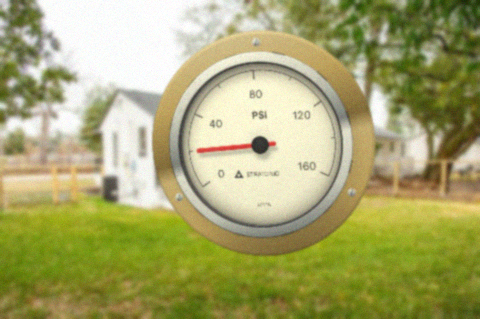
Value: 20 psi
